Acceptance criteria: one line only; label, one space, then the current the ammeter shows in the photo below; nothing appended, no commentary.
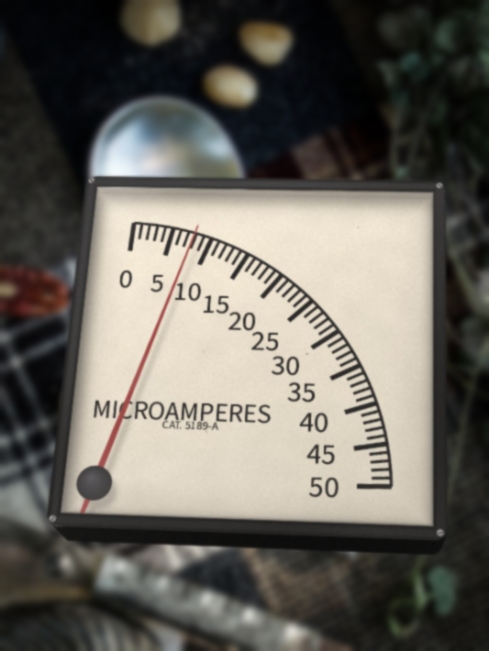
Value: 8 µA
